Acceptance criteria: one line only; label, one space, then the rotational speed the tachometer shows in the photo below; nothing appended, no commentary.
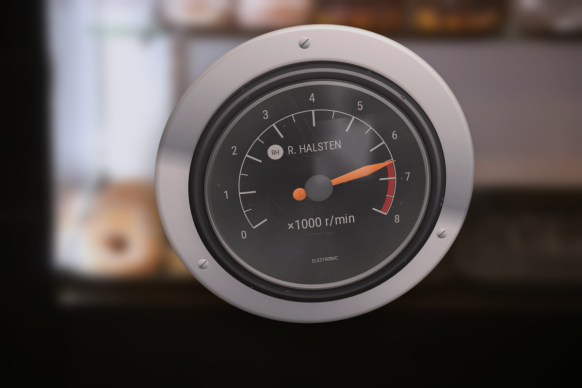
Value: 6500 rpm
